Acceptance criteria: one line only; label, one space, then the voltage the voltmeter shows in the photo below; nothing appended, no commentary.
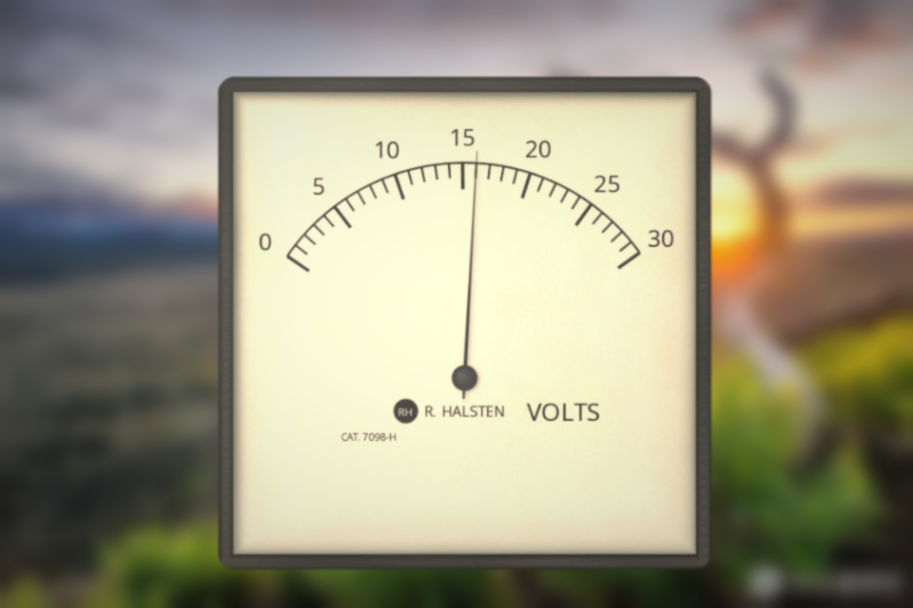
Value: 16 V
